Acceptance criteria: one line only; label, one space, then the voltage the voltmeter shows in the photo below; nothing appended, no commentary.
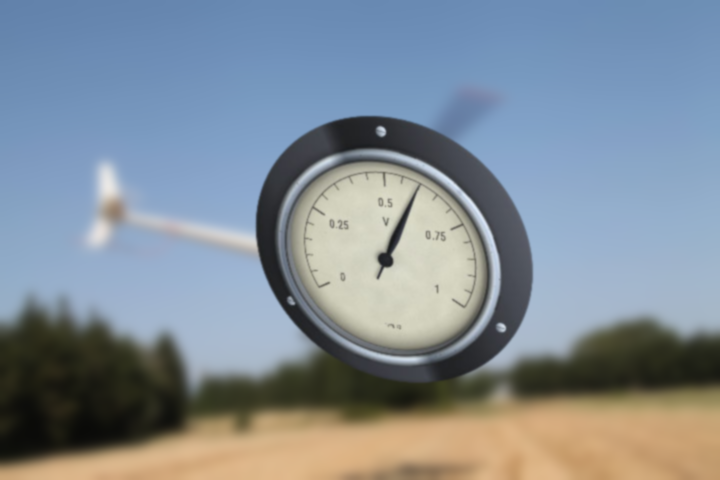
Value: 0.6 V
